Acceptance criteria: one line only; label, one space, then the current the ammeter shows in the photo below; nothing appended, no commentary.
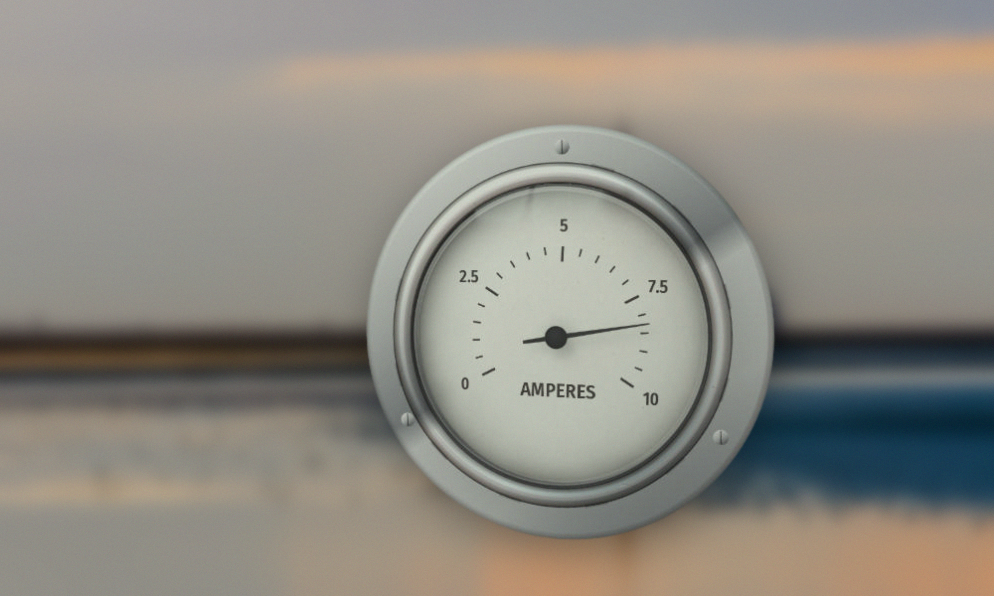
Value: 8.25 A
